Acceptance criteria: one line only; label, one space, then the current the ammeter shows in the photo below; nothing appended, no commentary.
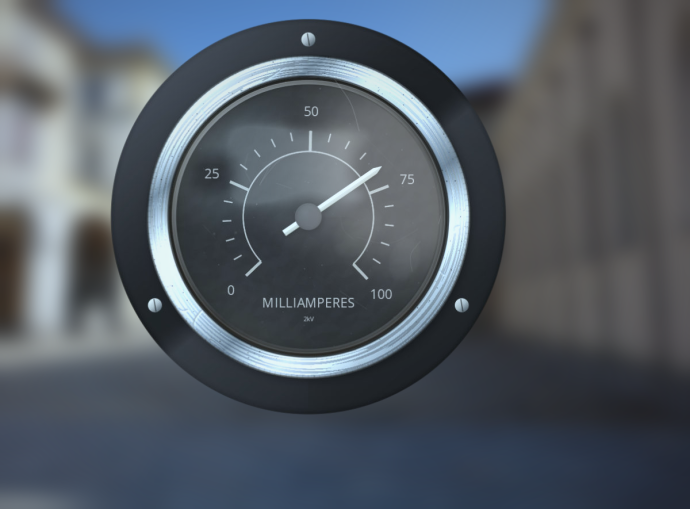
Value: 70 mA
